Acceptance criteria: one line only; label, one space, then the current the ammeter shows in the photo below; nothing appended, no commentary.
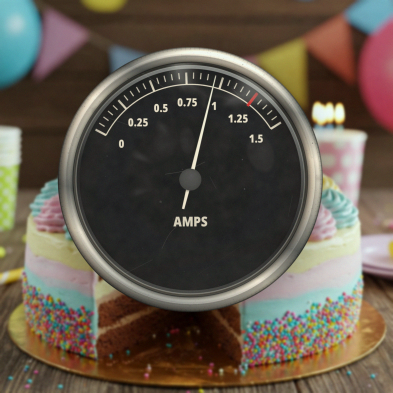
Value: 0.95 A
